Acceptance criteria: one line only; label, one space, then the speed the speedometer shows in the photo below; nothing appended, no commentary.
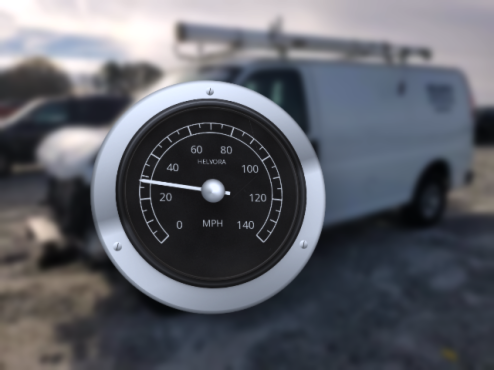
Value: 27.5 mph
